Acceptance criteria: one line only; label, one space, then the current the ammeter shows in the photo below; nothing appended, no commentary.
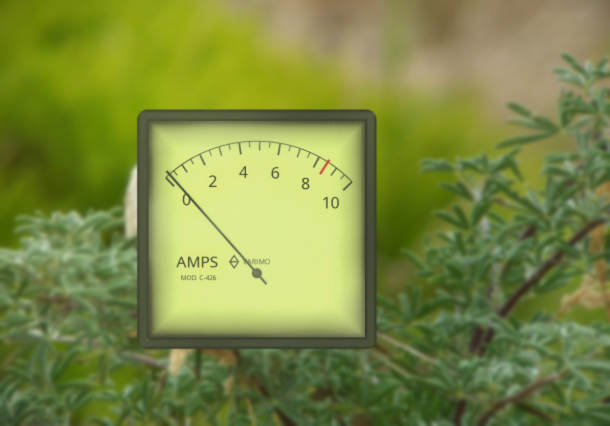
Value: 0.25 A
